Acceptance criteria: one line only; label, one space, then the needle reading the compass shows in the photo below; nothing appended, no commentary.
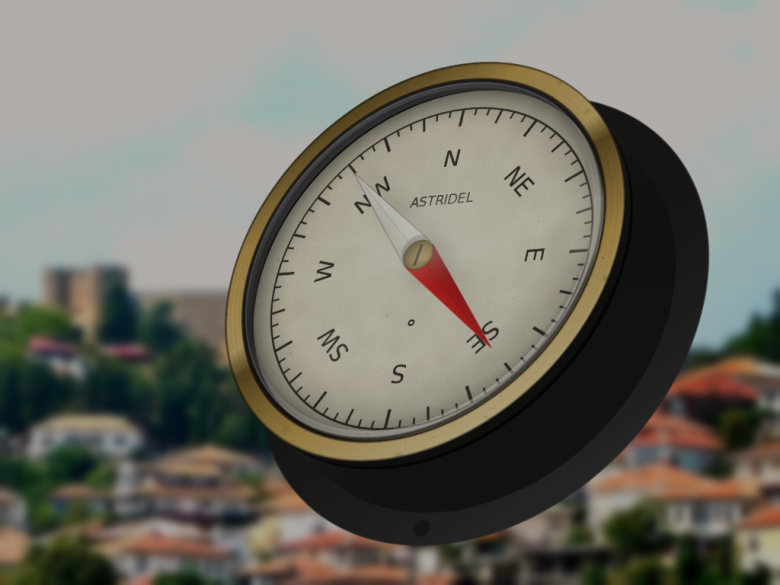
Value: 135 °
